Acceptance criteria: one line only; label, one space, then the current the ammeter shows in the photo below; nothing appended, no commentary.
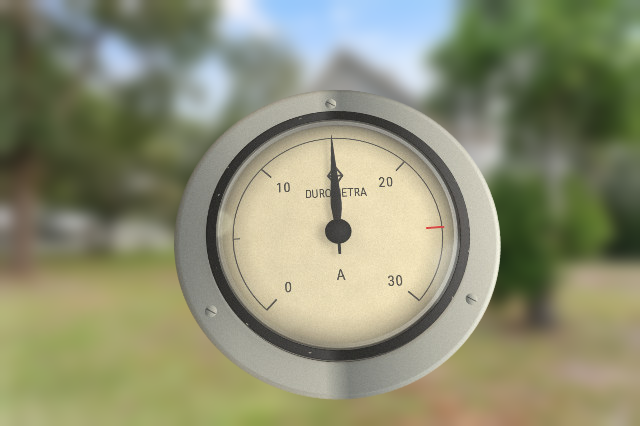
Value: 15 A
